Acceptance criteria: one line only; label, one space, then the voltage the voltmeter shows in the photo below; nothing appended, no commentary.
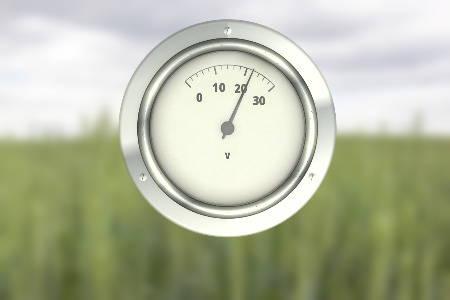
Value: 22 V
